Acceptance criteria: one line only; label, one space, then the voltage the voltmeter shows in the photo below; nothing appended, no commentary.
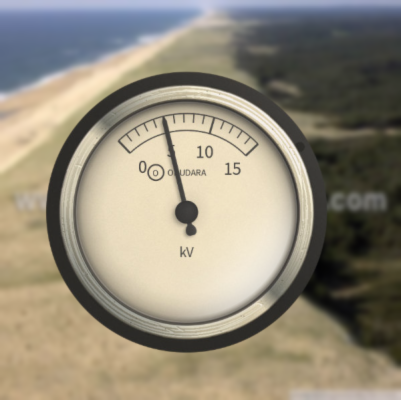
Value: 5 kV
